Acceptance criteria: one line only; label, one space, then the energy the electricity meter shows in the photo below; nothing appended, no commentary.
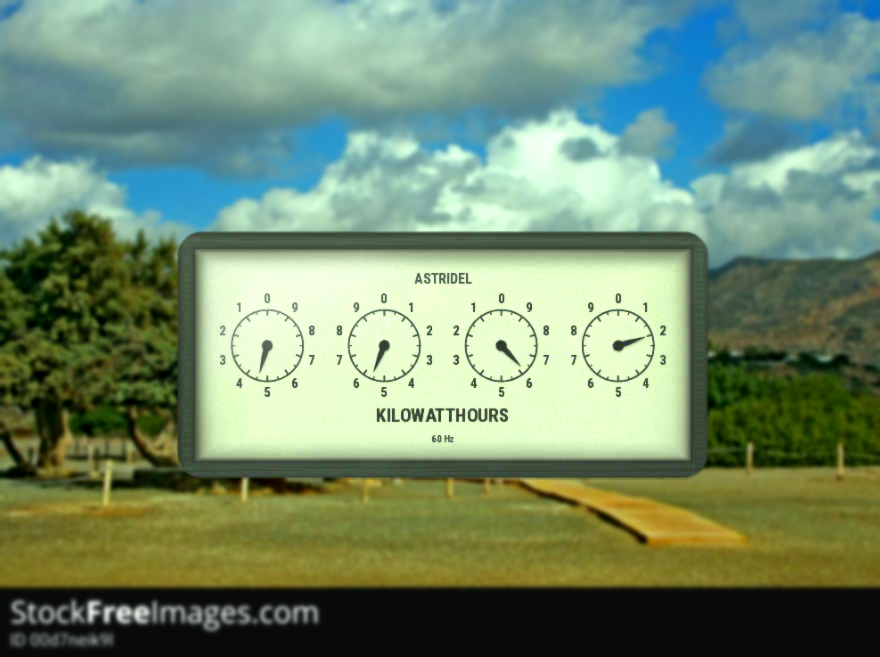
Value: 4562 kWh
